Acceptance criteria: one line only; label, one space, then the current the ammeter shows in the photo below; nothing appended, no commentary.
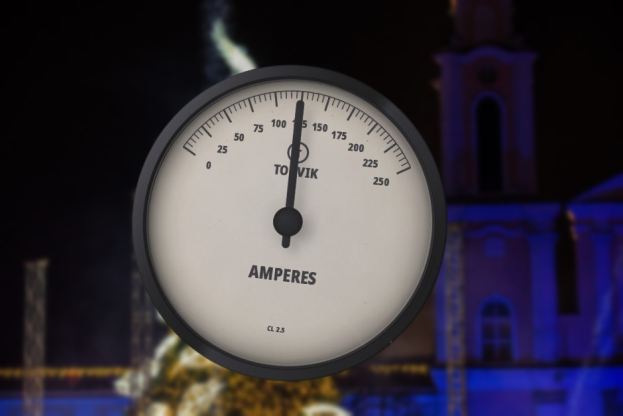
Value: 125 A
